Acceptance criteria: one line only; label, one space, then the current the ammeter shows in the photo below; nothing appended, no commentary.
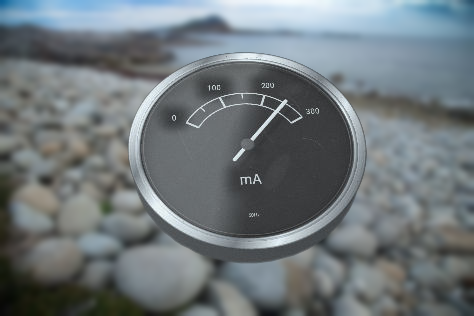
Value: 250 mA
